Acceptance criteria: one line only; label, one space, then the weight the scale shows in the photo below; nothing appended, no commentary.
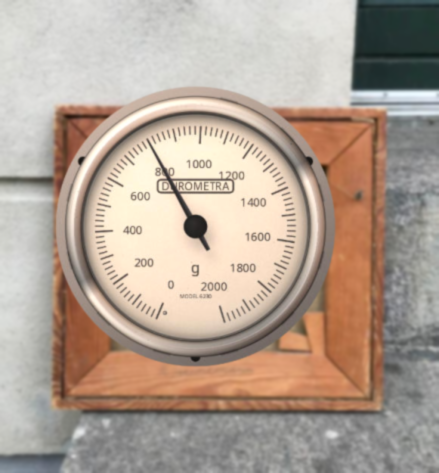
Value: 800 g
